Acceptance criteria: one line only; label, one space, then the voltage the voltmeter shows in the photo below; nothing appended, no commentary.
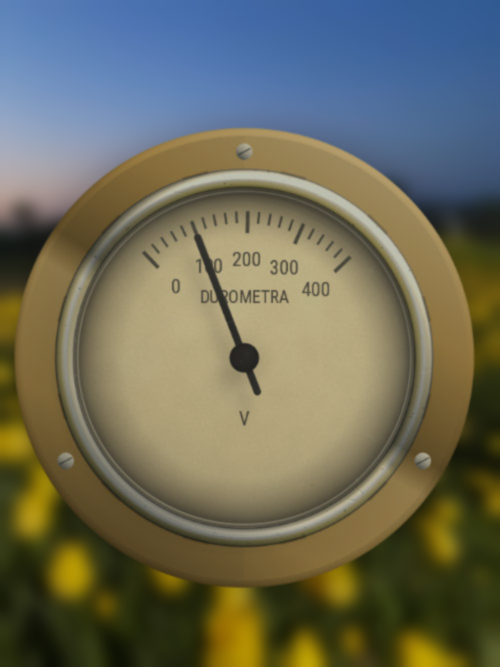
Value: 100 V
